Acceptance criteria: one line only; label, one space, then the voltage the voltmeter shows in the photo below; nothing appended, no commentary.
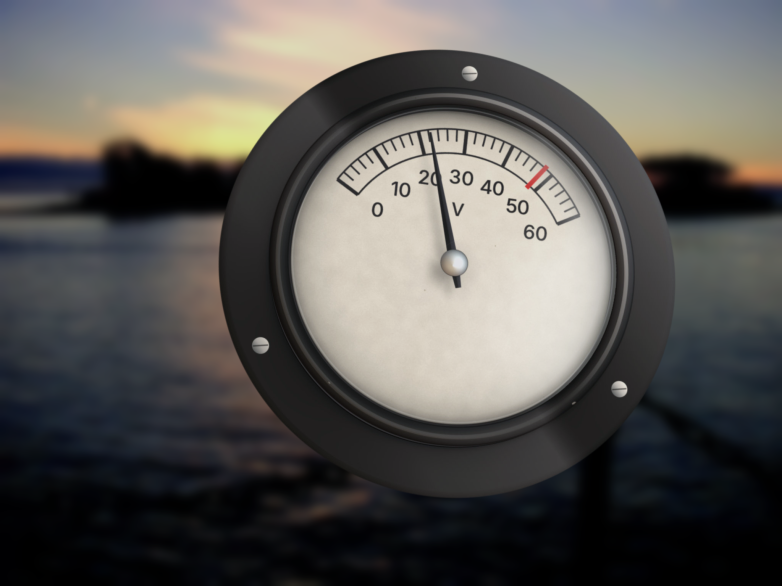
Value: 22 V
